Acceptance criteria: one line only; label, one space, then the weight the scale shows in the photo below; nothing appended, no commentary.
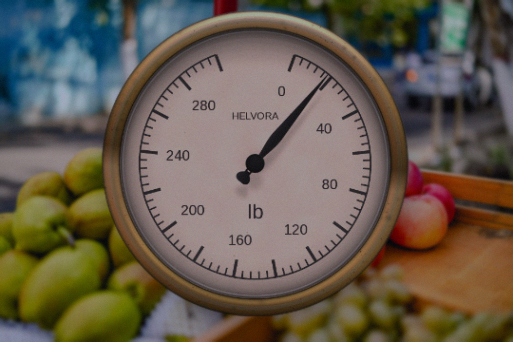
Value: 18 lb
